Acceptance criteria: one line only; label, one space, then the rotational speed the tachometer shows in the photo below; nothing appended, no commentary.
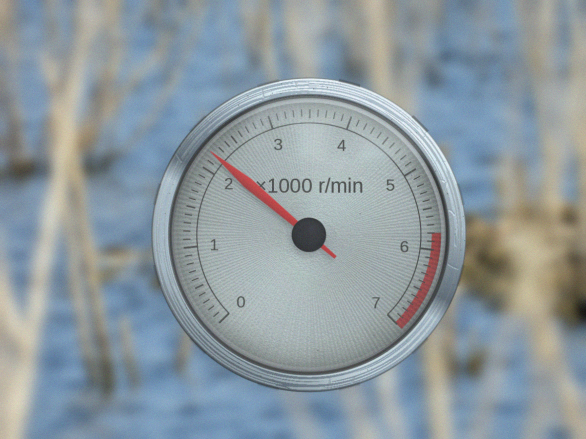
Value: 2200 rpm
